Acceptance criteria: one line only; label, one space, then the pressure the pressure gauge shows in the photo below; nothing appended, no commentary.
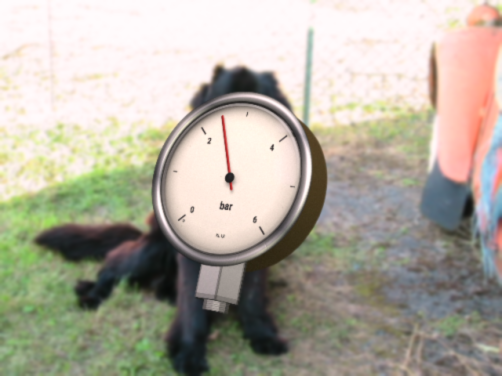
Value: 2.5 bar
